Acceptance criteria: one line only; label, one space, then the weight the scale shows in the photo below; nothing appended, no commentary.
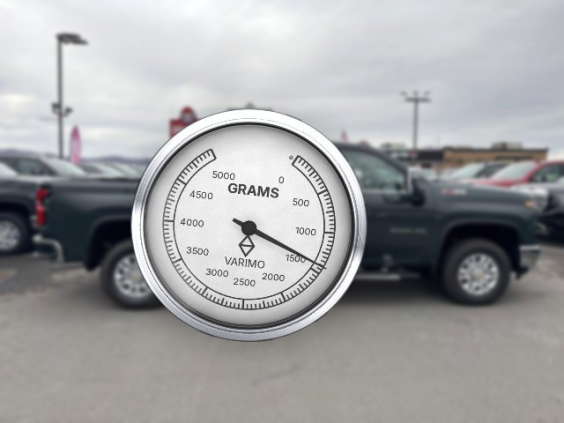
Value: 1400 g
